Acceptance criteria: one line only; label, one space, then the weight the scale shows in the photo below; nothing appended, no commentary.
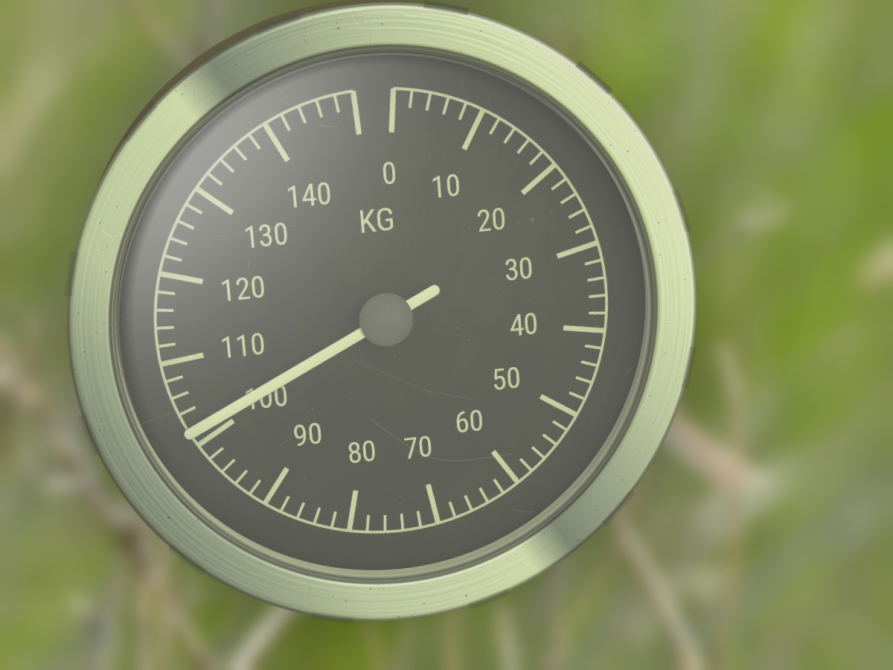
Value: 102 kg
